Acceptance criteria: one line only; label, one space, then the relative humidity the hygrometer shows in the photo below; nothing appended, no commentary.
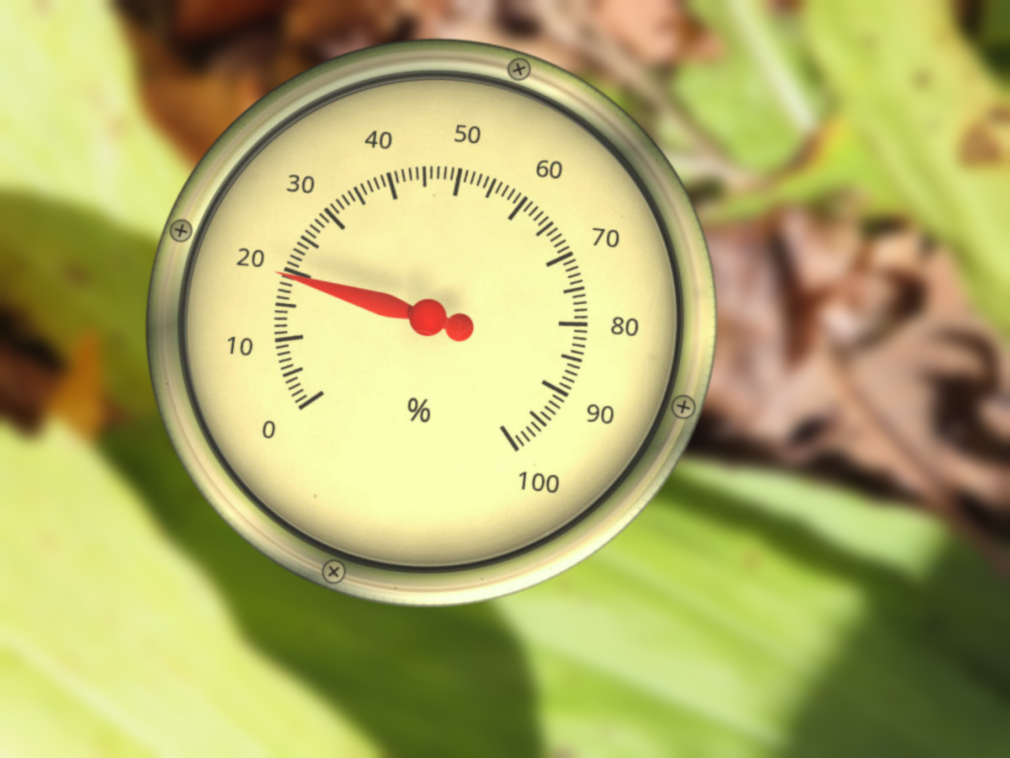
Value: 19 %
